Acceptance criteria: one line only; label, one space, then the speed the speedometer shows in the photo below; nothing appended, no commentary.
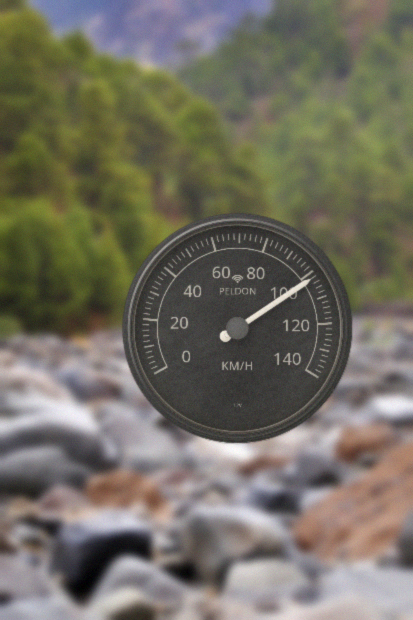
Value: 102 km/h
